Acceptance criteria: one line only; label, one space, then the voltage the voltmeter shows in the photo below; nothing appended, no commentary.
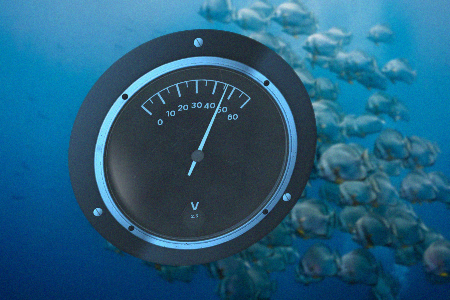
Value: 45 V
